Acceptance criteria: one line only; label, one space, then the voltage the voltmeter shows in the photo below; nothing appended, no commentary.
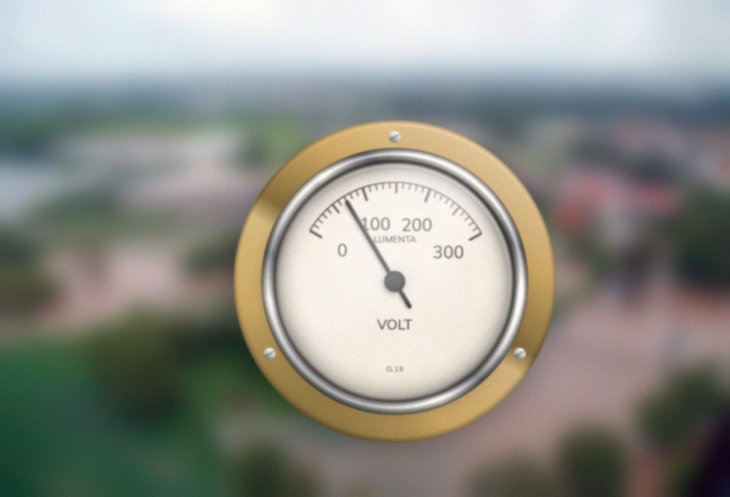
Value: 70 V
